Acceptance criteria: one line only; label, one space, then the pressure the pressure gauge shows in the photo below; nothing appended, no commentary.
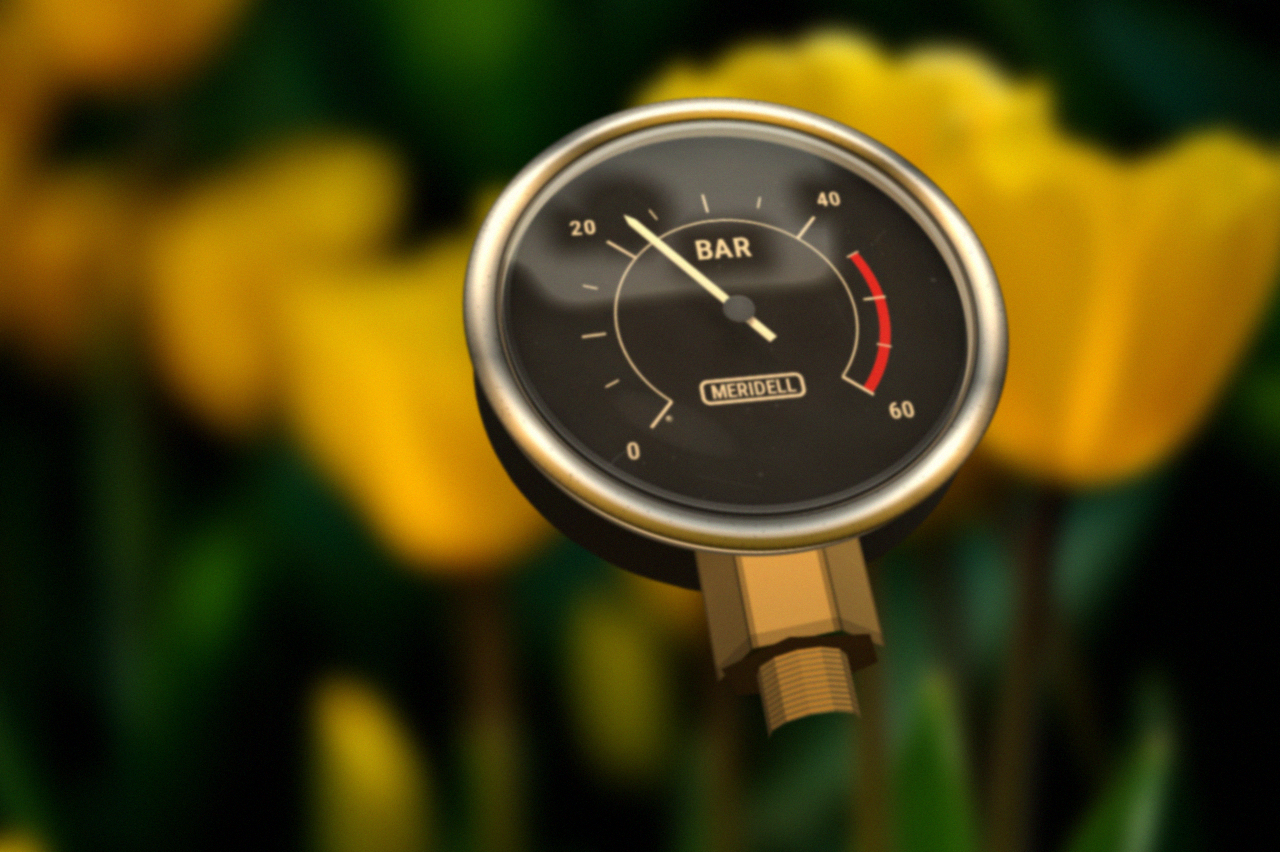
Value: 22.5 bar
